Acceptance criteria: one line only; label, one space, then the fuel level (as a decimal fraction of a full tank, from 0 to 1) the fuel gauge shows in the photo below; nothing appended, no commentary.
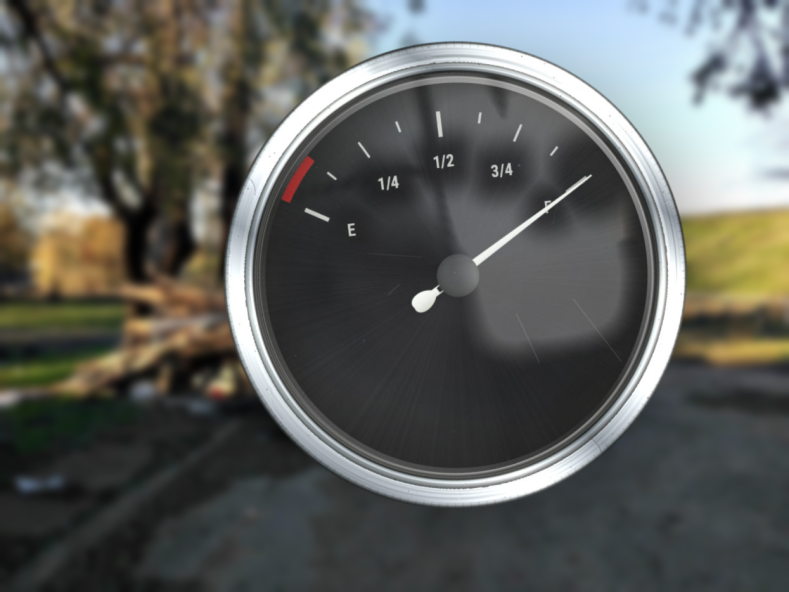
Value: 1
